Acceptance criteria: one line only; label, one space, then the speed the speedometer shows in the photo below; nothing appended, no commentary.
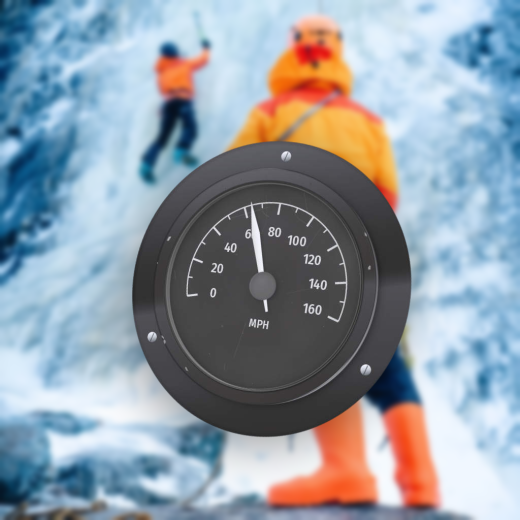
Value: 65 mph
